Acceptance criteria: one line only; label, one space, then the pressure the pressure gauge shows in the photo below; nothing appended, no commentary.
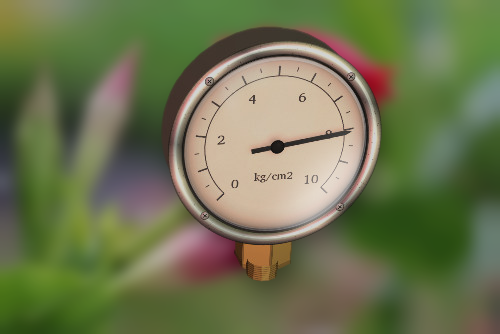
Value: 8 kg/cm²
